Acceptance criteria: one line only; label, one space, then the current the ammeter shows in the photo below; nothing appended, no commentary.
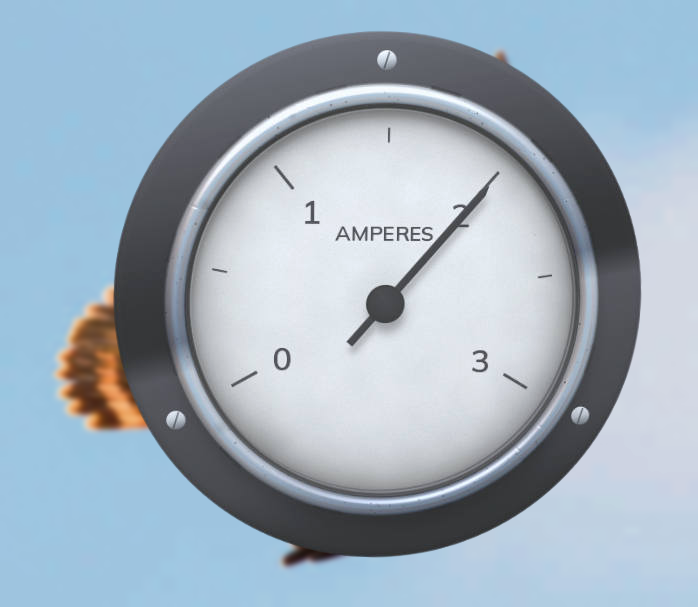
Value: 2 A
